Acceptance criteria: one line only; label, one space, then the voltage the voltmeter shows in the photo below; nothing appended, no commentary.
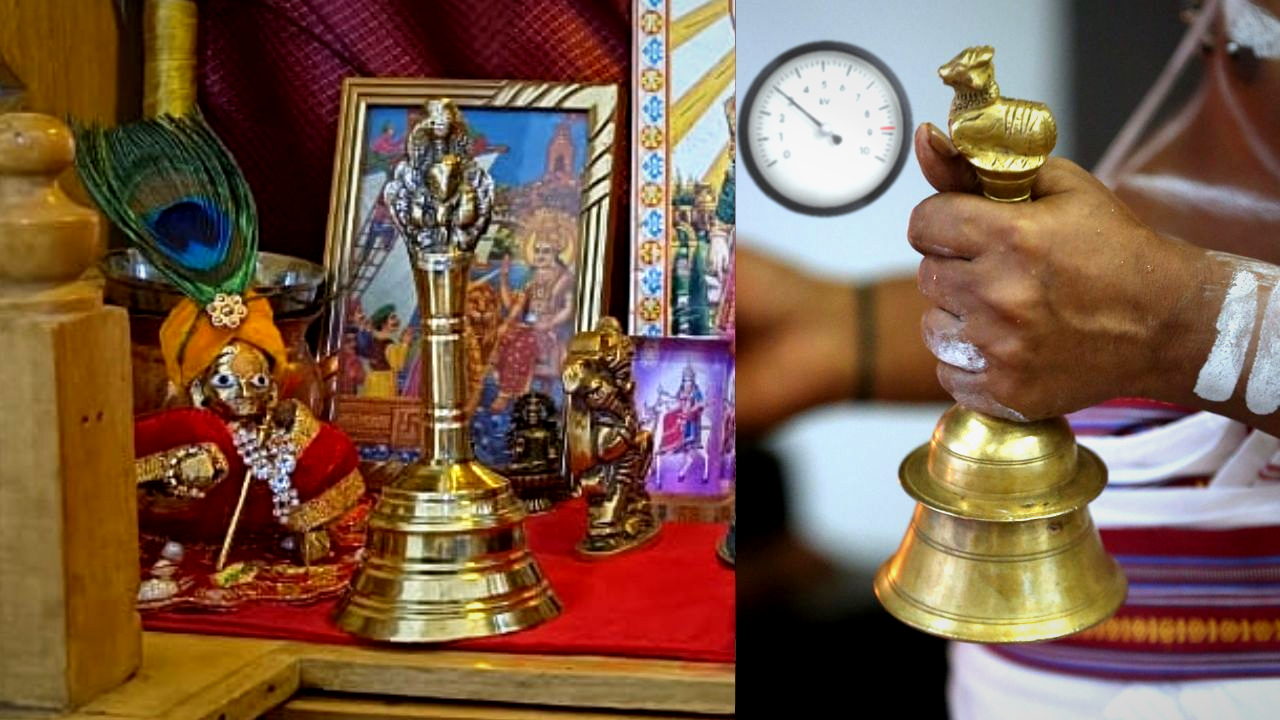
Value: 3 kV
